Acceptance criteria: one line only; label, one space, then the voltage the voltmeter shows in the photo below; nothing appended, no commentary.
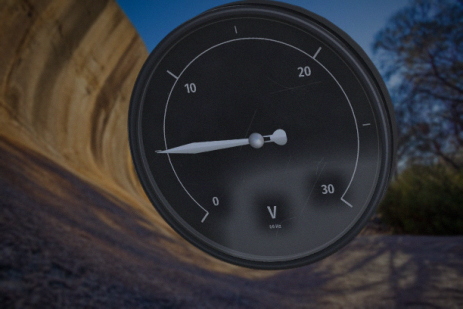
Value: 5 V
